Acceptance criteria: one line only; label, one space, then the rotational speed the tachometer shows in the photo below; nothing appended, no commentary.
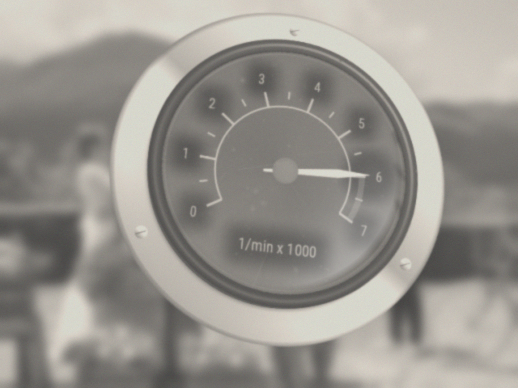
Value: 6000 rpm
